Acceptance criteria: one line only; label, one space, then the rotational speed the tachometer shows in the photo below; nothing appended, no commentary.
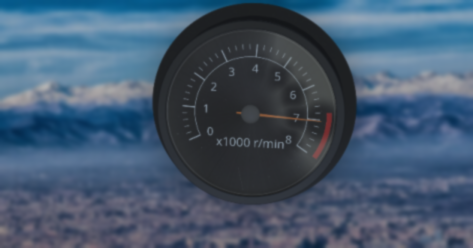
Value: 7000 rpm
